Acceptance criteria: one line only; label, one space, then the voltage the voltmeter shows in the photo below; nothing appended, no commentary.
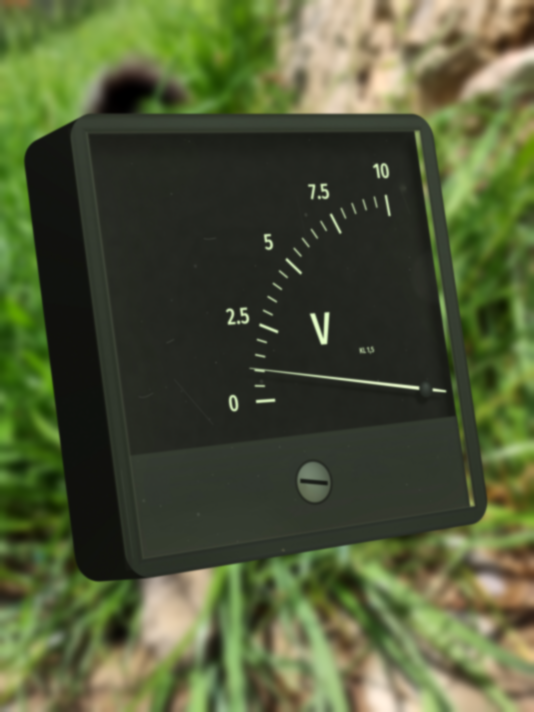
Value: 1 V
